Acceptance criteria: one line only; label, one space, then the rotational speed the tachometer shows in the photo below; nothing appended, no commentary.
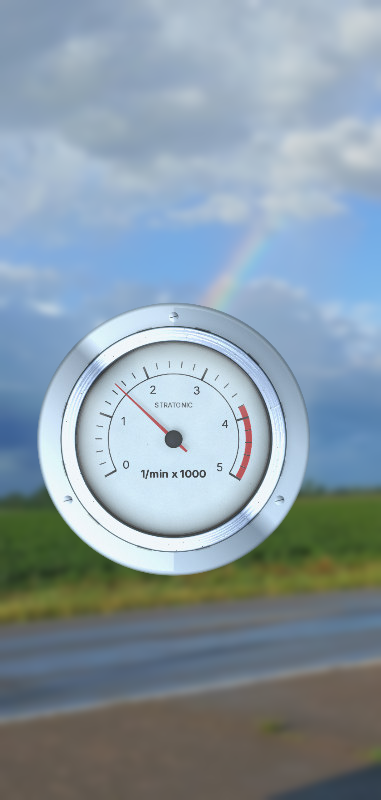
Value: 1500 rpm
